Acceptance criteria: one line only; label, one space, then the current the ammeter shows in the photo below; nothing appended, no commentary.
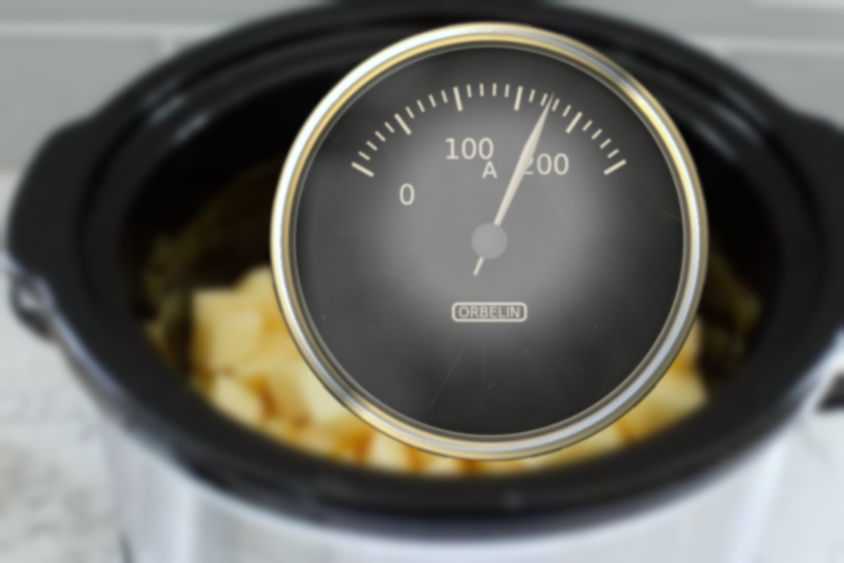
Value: 175 A
